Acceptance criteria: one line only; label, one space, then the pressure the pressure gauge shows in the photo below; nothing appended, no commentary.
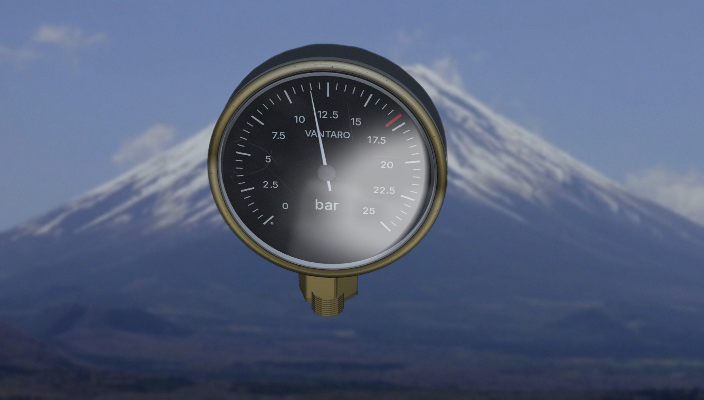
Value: 11.5 bar
